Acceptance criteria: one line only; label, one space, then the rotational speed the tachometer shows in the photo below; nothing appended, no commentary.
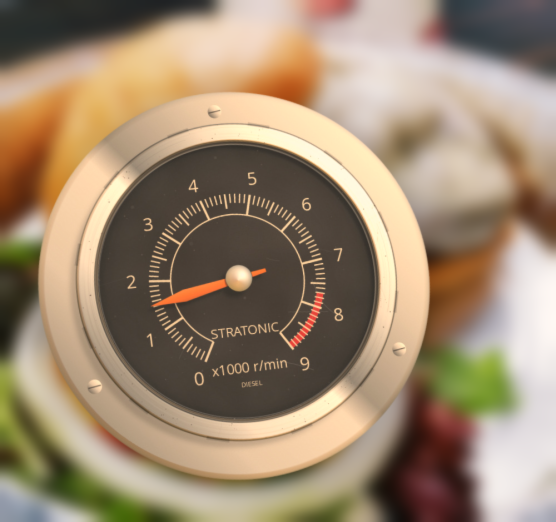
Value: 1500 rpm
